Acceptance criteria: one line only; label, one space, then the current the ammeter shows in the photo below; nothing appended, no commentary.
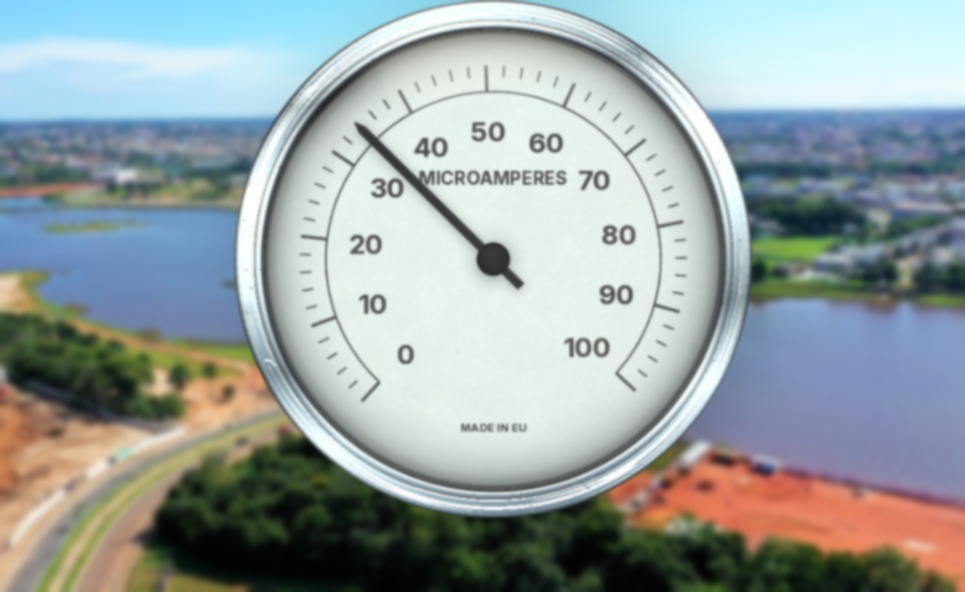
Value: 34 µA
